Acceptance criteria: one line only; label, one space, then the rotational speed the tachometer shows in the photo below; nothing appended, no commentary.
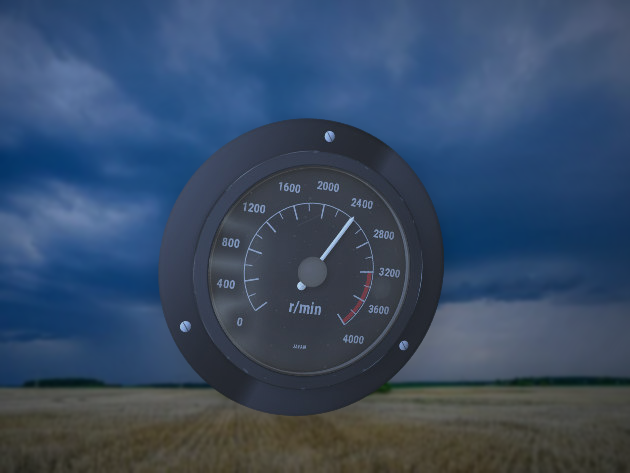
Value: 2400 rpm
